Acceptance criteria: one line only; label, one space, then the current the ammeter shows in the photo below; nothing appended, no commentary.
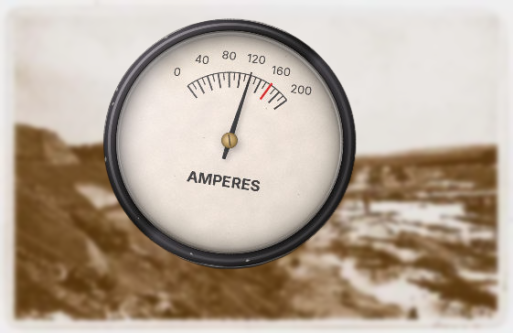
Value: 120 A
